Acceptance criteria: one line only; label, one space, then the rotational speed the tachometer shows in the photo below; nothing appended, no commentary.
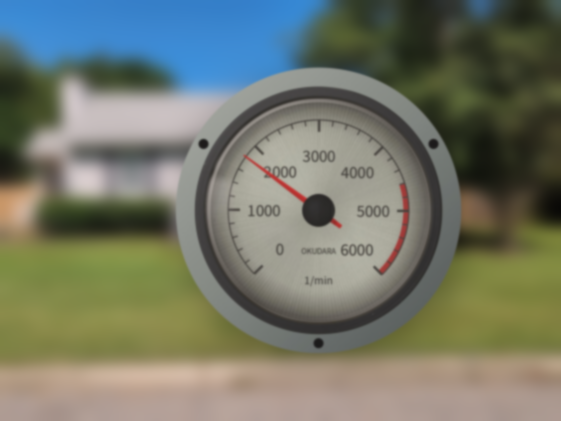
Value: 1800 rpm
